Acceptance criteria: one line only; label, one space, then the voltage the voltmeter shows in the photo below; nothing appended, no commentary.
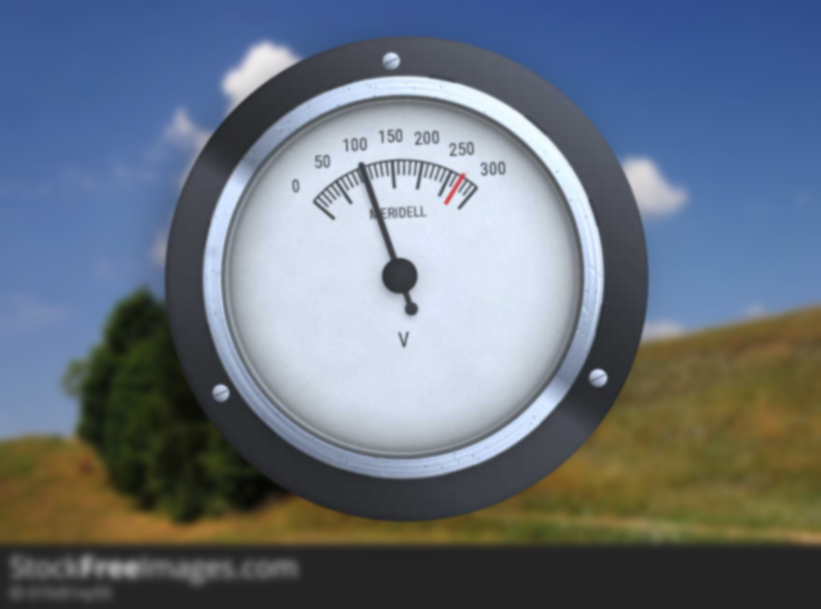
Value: 100 V
